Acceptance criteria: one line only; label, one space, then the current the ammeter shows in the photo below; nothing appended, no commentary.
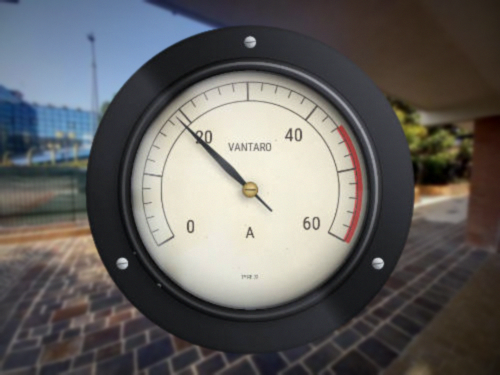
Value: 19 A
